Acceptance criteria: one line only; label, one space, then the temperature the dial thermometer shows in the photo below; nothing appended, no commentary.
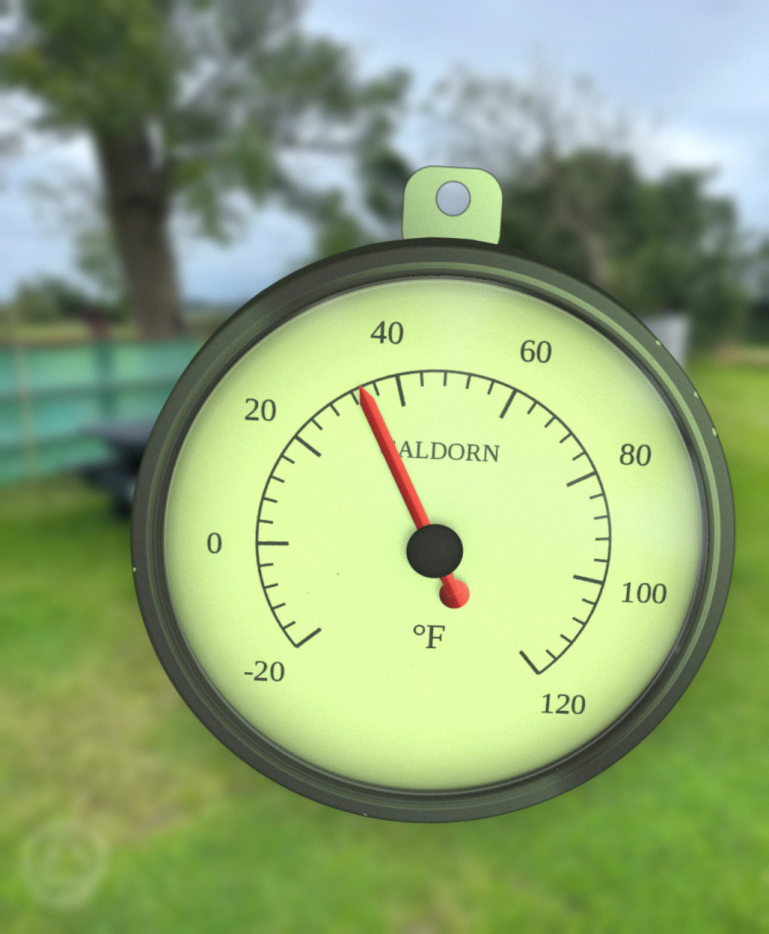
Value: 34 °F
